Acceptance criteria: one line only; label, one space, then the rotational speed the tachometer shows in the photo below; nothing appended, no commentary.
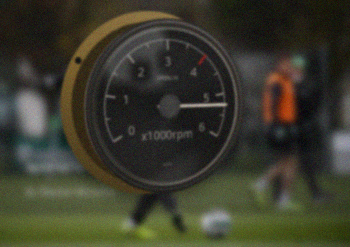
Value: 5250 rpm
